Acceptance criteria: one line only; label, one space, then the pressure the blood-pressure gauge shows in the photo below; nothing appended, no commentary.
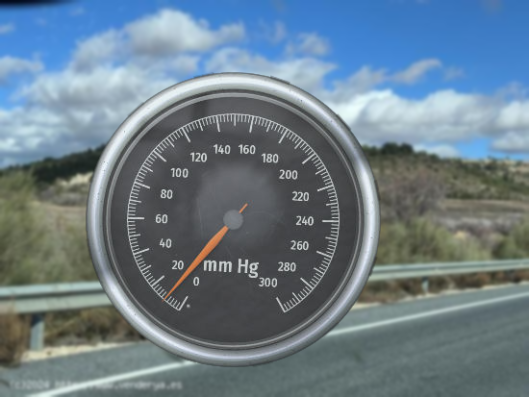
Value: 10 mmHg
